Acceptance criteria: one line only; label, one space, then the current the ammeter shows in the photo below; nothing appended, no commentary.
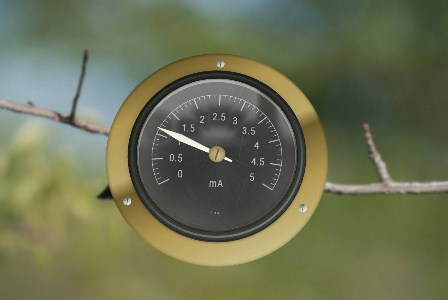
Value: 1.1 mA
